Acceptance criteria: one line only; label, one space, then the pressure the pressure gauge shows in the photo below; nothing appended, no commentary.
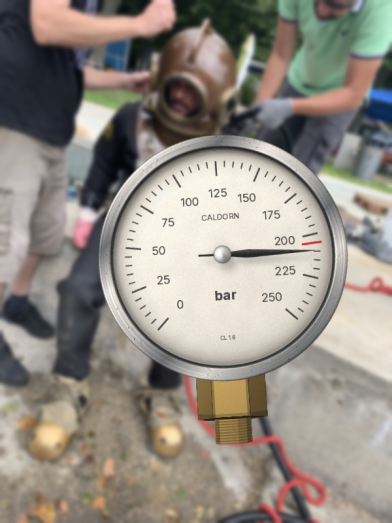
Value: 210 bar
